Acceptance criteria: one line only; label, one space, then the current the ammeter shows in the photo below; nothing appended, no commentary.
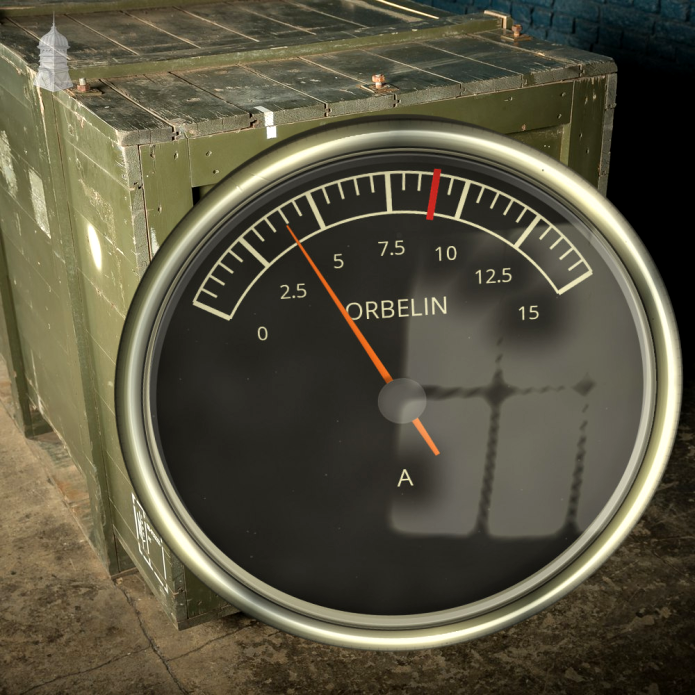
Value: 4 A
